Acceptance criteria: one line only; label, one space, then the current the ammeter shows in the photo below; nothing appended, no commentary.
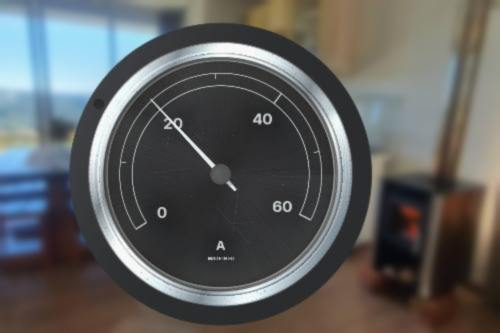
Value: 20 A
